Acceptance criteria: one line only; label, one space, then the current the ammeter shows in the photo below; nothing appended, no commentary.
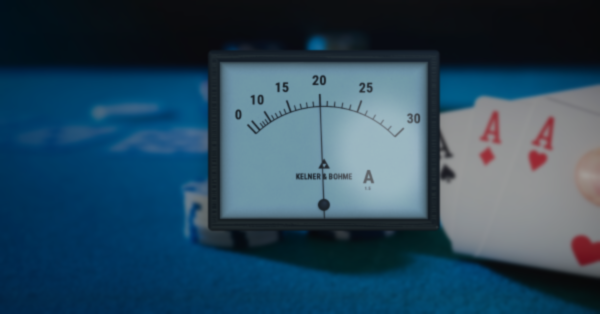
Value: 20 A
